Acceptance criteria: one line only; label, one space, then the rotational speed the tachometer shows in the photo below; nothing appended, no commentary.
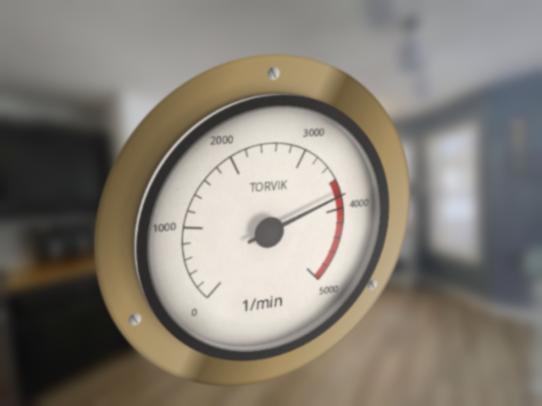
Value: 3800 rpm
